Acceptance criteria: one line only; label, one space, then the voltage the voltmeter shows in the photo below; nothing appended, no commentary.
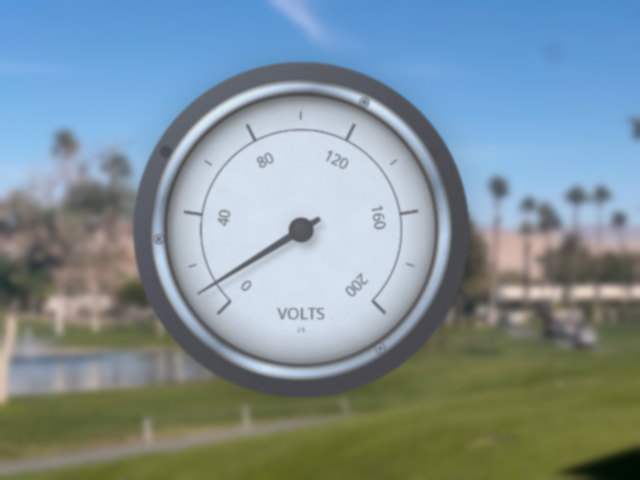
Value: 10 V
